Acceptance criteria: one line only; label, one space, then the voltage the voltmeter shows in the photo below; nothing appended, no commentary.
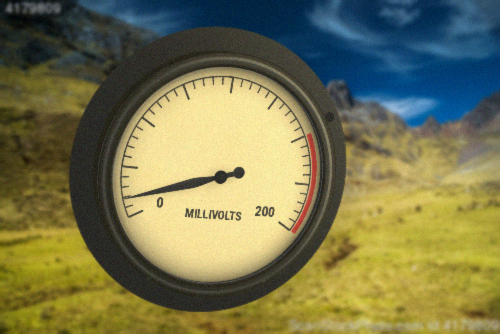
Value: 10 mV
